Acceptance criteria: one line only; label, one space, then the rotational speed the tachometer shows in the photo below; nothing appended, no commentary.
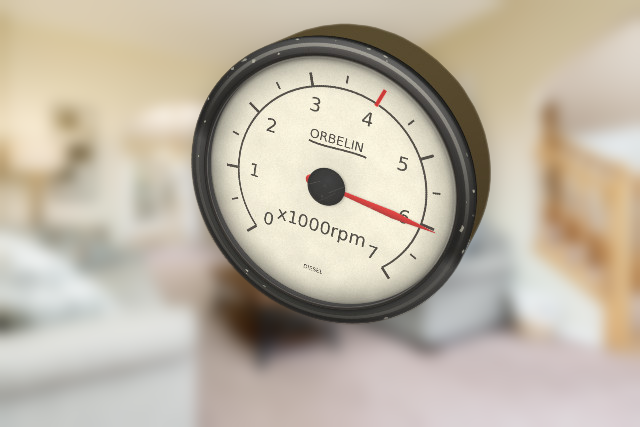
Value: 6000 rpm
